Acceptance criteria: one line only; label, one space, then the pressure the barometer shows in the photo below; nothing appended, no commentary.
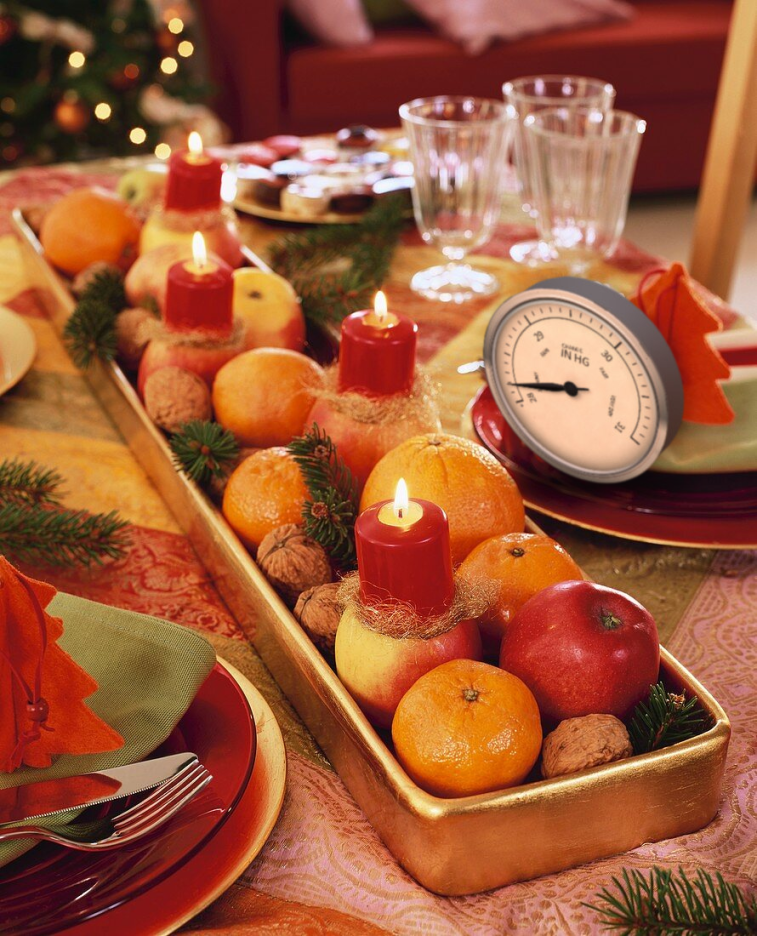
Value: 28.2 inHg
